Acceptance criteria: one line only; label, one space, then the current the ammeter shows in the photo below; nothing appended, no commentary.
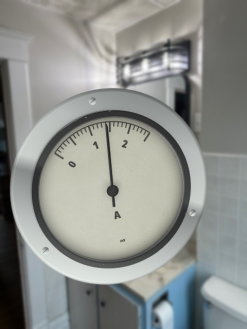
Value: 1.4 A
